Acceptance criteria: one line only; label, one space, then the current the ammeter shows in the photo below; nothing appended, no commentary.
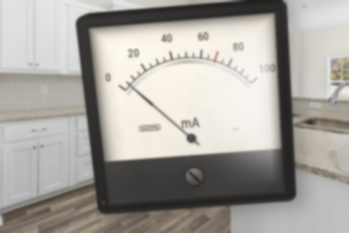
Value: 5 mA
